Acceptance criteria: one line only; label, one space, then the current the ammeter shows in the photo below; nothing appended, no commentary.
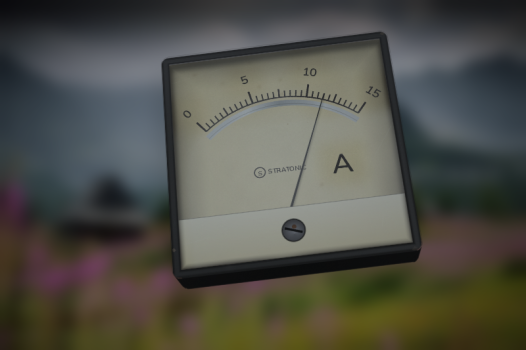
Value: 11.5 A
